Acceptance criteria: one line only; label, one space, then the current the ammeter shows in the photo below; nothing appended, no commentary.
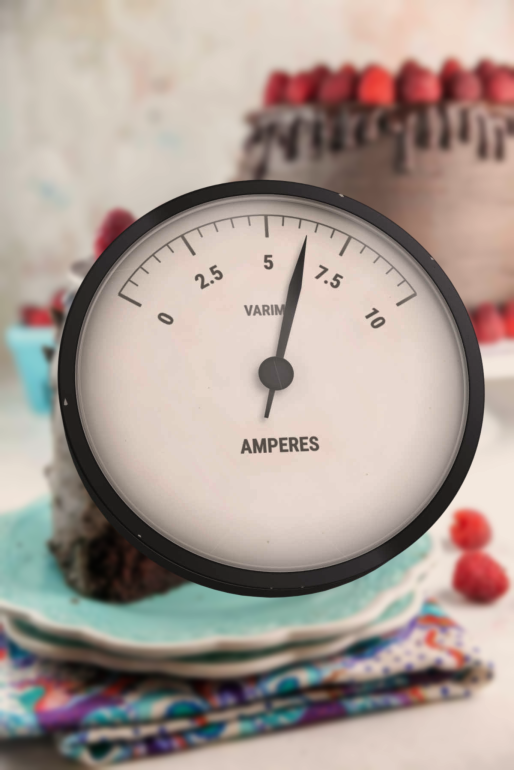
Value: 6.25 A
